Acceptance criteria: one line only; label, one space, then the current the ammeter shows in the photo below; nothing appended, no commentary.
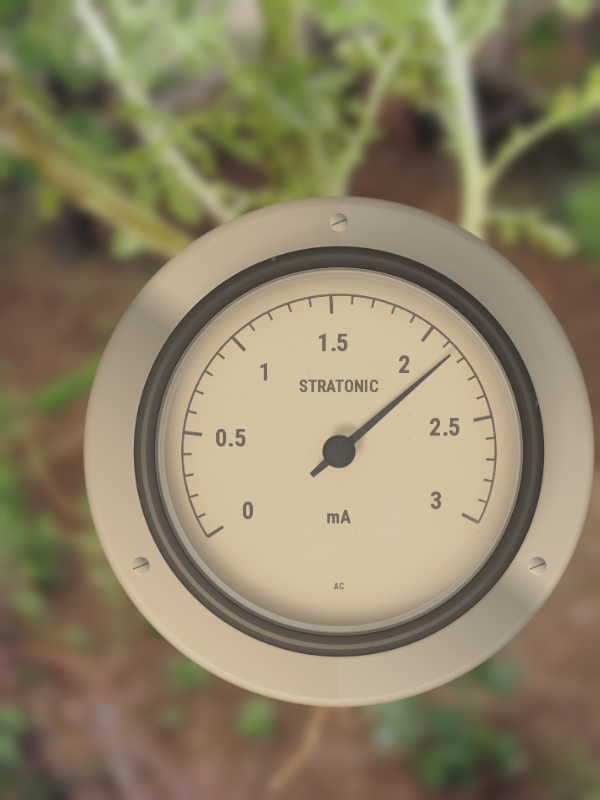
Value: 2.15 mA
